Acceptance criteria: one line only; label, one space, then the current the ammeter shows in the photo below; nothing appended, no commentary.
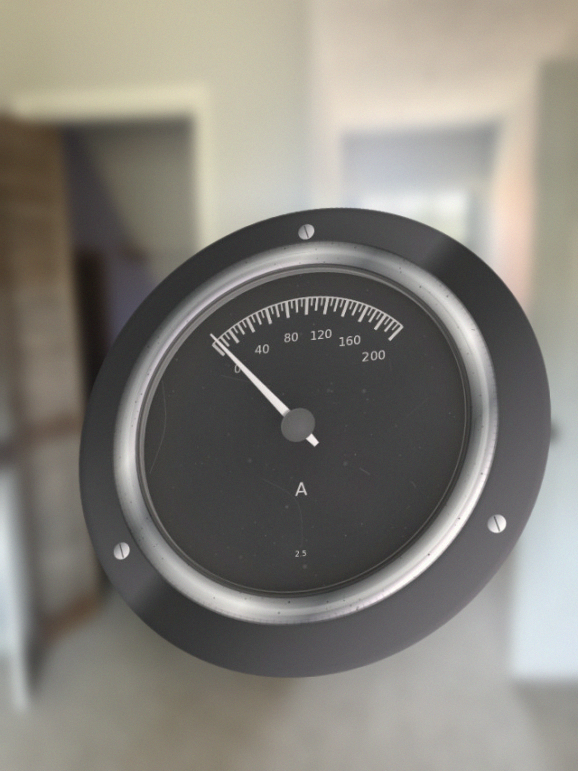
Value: 5 A
